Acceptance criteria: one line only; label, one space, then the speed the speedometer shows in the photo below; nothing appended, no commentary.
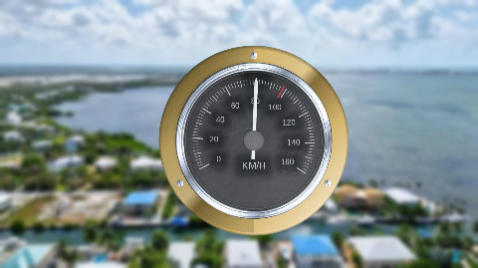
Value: 80 km/h
